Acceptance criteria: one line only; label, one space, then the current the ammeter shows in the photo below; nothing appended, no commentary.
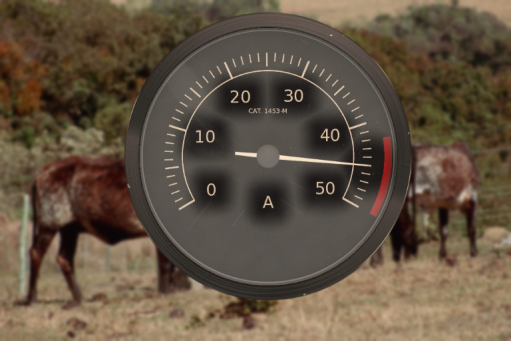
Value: 45 A
